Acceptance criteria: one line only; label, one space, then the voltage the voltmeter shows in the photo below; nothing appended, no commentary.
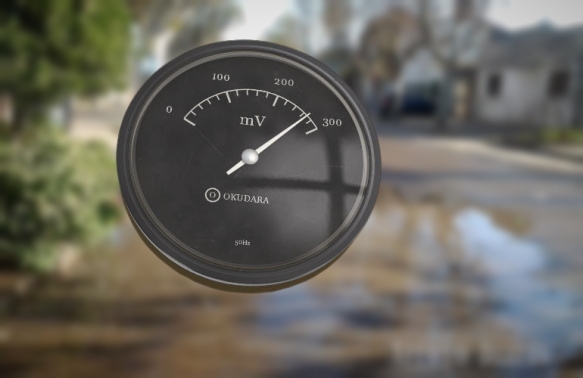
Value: 270 mV
